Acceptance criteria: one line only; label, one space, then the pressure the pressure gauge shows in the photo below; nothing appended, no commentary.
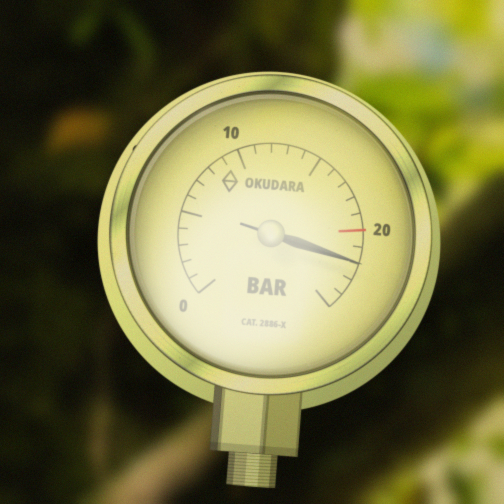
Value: 22 bar
